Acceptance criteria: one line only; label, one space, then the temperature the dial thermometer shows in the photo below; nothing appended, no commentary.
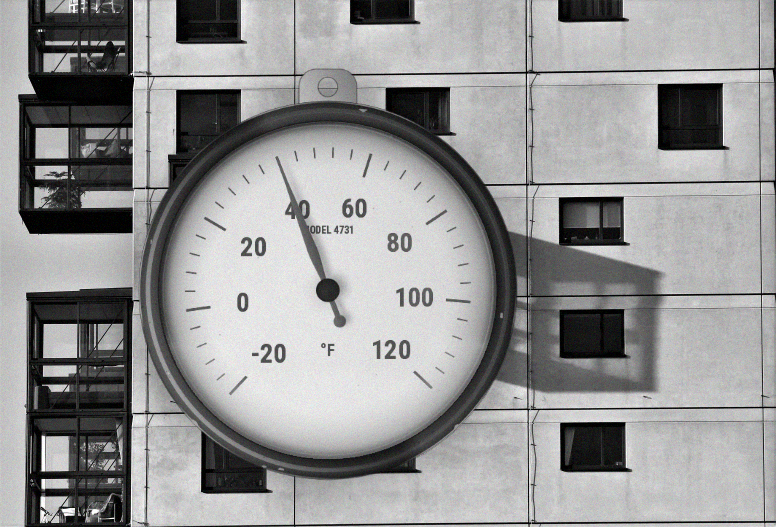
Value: 40 °F
